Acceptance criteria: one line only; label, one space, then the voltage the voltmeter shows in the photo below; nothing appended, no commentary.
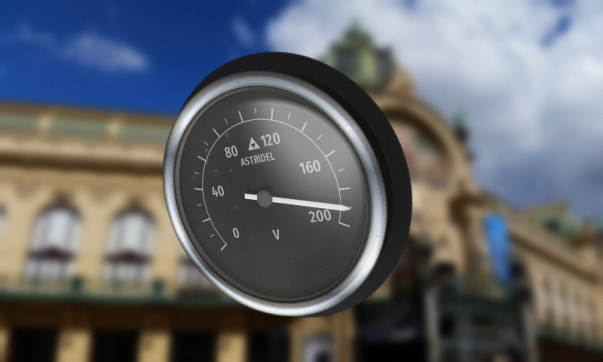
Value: 190 V
